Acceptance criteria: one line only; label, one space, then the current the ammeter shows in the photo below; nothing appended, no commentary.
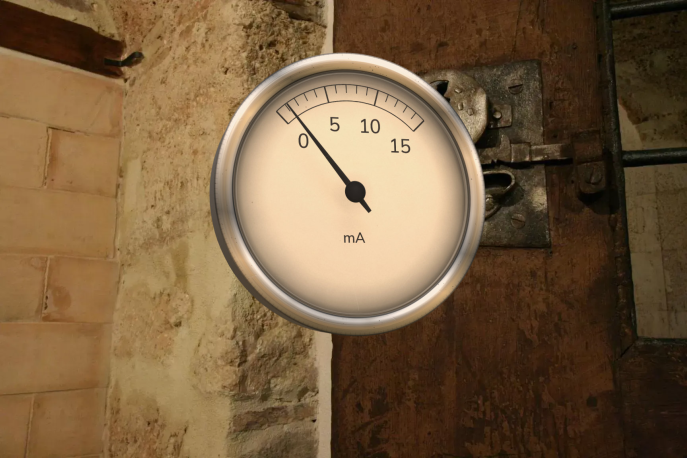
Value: 1 mA
